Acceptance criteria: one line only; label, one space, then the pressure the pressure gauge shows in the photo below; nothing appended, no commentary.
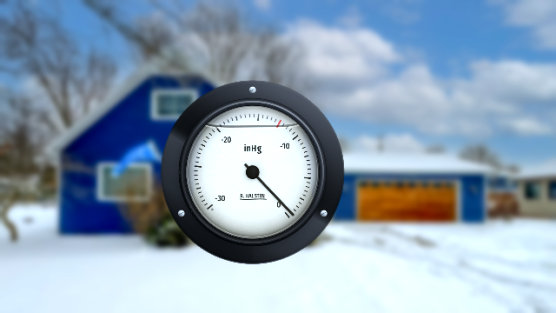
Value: -0.5 inHg
